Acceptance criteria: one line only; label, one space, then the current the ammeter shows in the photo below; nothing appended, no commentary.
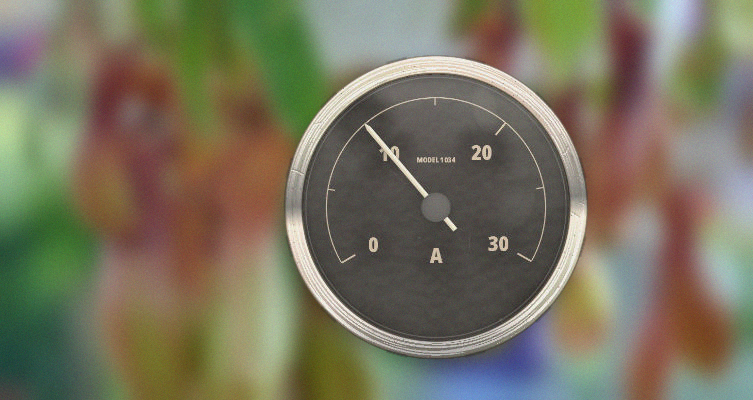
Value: 10 A
